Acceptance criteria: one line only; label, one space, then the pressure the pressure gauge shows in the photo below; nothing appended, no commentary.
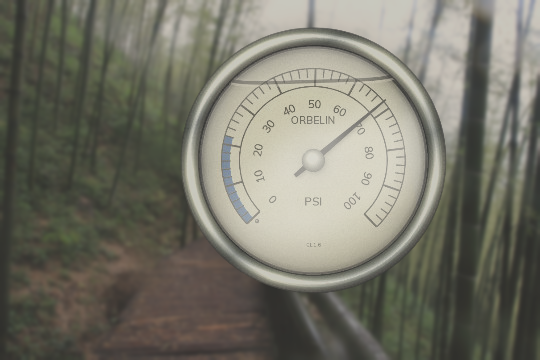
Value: 68 psi
